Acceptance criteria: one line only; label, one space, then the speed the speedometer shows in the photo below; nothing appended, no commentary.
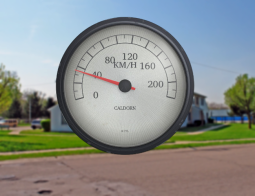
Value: 35 km/h
